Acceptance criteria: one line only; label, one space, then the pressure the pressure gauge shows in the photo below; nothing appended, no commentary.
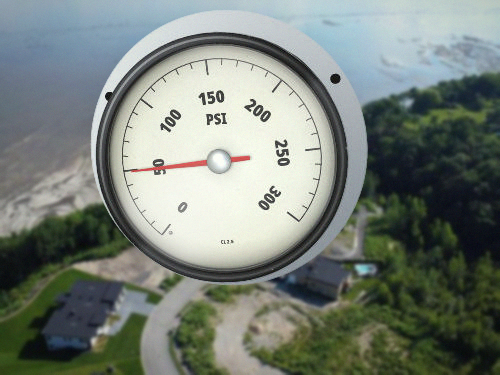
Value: 50 psi
